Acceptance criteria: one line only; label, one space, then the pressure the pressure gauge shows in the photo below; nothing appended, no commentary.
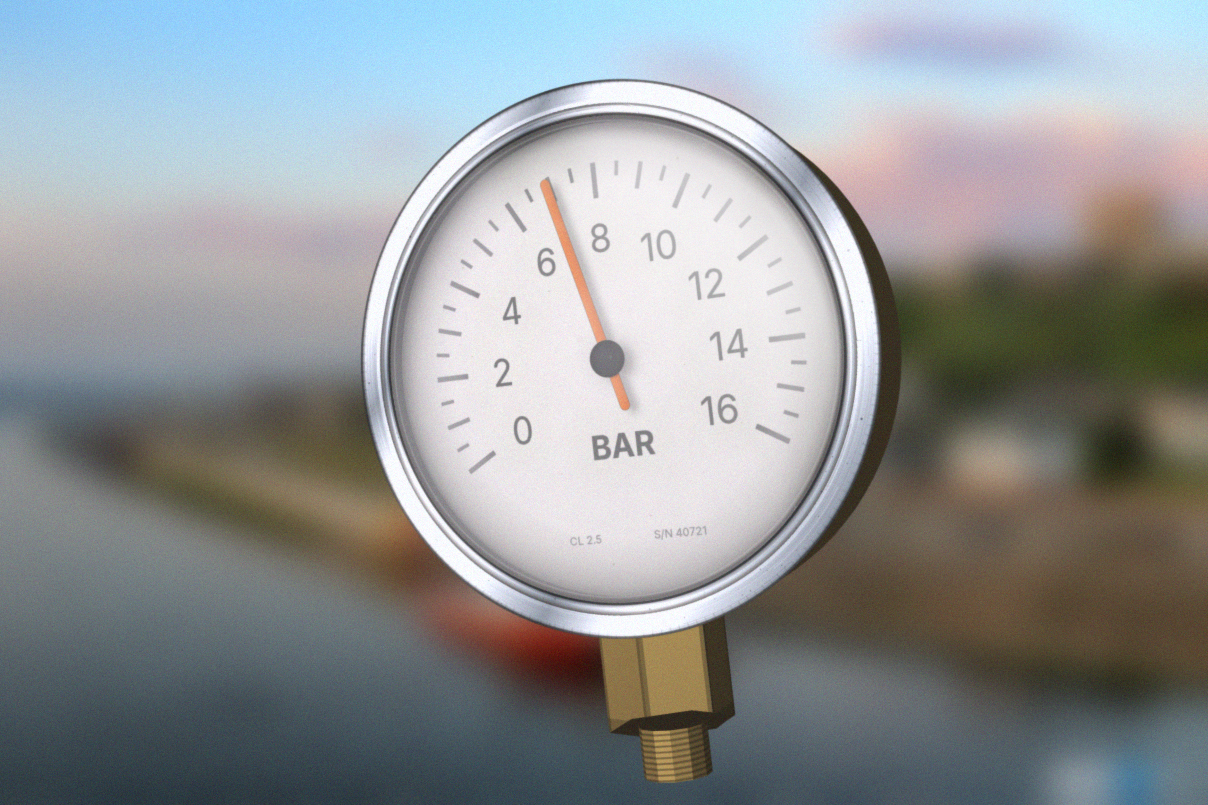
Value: 7 bar
